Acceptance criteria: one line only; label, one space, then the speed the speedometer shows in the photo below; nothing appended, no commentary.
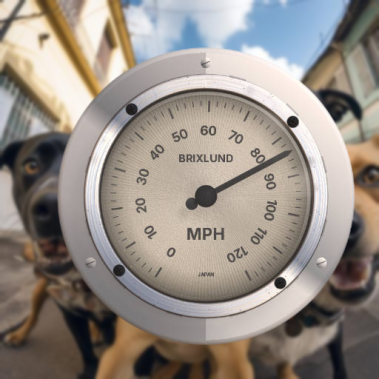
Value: 84 mph
